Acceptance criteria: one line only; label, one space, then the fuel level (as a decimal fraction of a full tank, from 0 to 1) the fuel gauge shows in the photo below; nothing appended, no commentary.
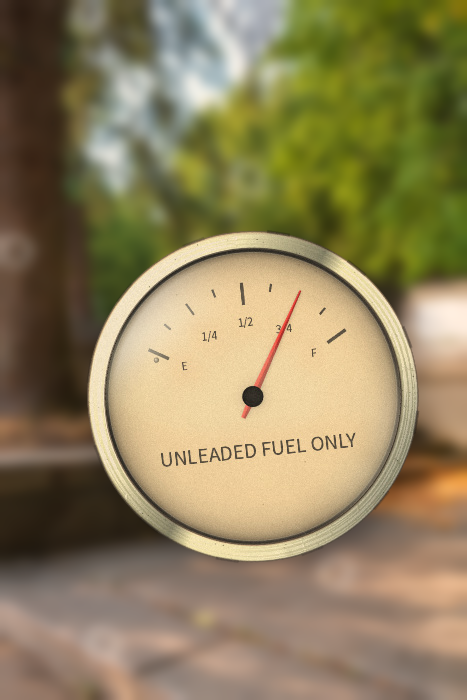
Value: 0.75
